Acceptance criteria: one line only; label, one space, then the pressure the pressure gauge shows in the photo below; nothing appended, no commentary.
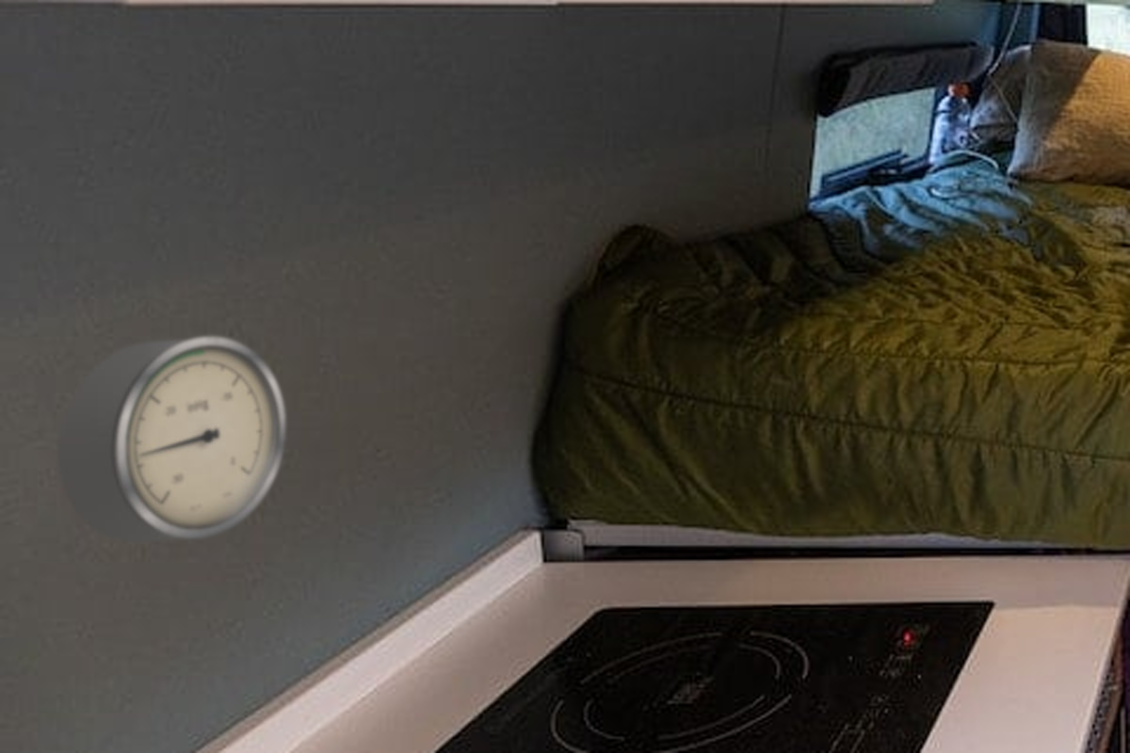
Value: -25 inHg
